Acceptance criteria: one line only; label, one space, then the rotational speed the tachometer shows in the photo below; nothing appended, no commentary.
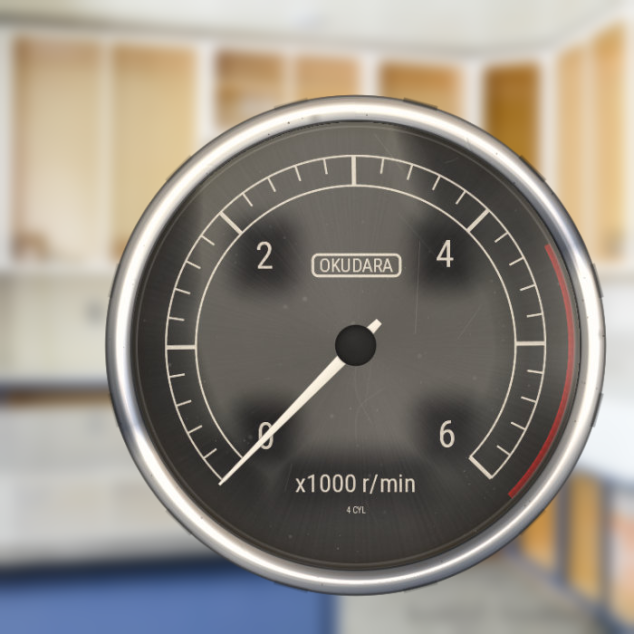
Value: 0 rpm
